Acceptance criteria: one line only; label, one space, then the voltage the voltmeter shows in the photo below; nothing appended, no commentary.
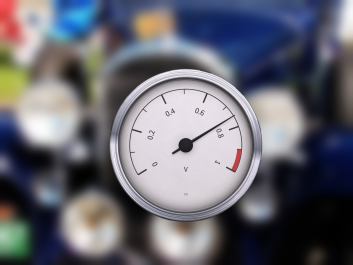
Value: 0.75 V
